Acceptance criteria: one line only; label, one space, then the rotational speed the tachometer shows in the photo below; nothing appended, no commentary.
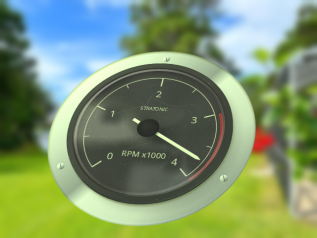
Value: 3750 rpm
